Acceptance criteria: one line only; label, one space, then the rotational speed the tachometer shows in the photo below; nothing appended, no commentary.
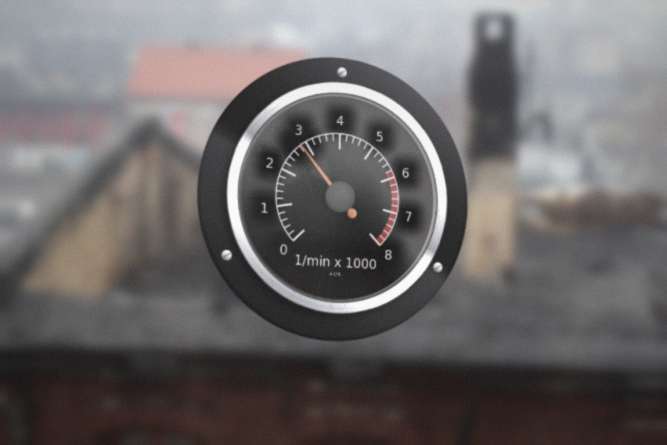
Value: 2800 rpm
